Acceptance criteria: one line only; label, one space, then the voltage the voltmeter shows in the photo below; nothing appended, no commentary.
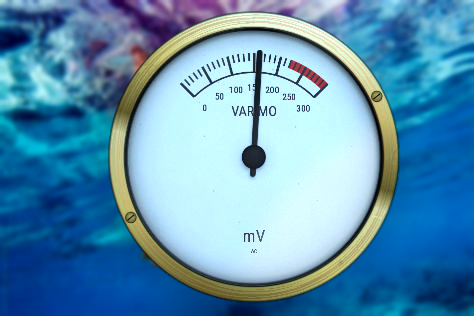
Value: 160 mV
